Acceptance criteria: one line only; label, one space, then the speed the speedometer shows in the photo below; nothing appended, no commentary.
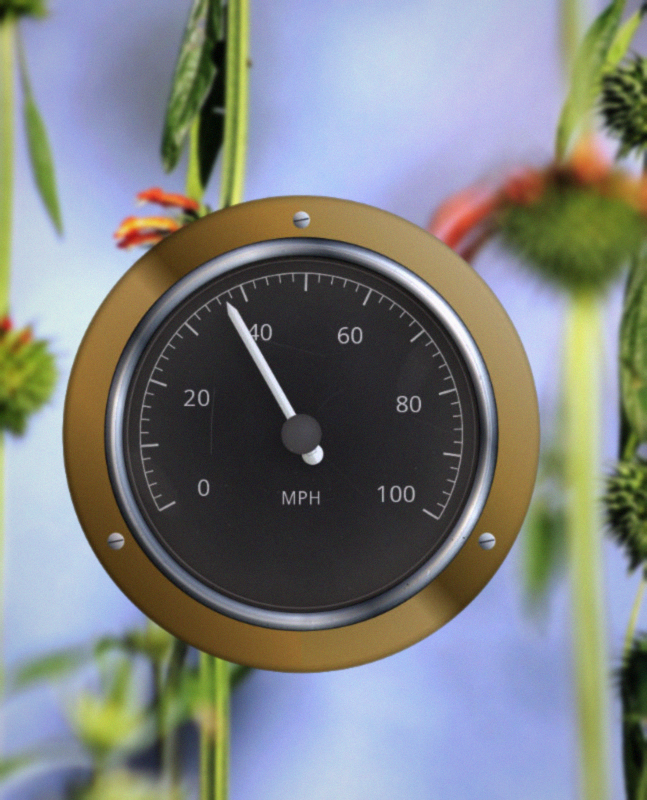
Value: 37 mph
